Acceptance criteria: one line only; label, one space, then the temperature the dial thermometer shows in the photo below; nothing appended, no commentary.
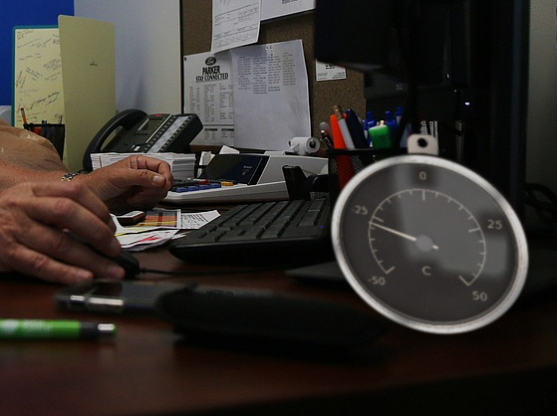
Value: -27.5 °C
